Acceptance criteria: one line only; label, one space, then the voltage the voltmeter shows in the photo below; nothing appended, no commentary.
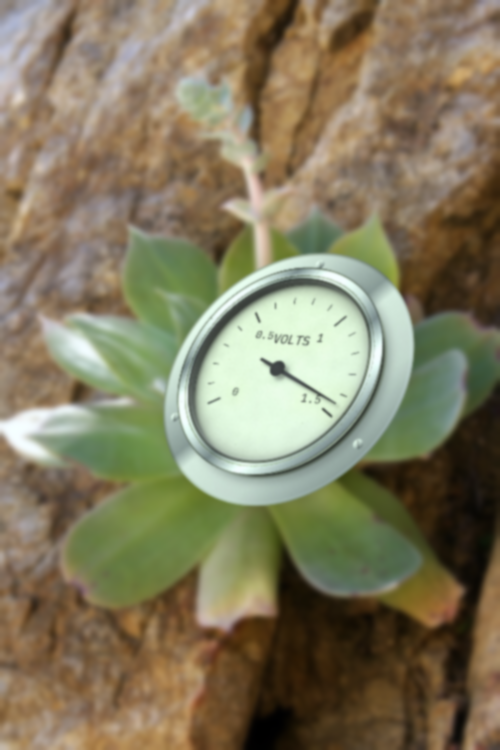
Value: 1.45 V
